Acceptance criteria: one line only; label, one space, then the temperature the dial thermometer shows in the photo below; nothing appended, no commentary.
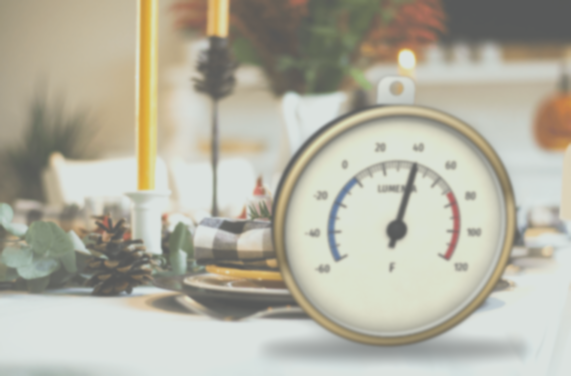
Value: 40 °F
